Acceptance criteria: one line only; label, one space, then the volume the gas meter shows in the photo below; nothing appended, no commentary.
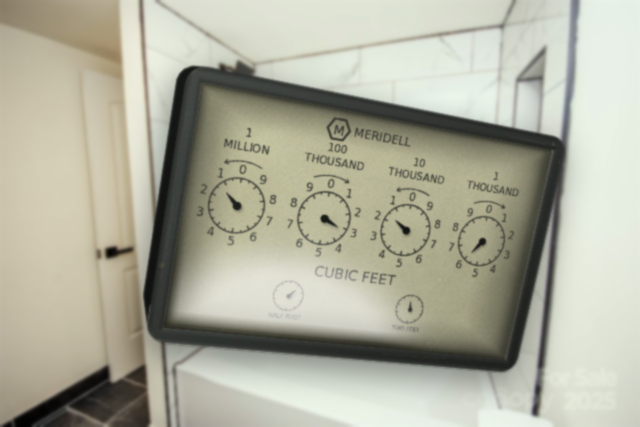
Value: 131600 ft³
